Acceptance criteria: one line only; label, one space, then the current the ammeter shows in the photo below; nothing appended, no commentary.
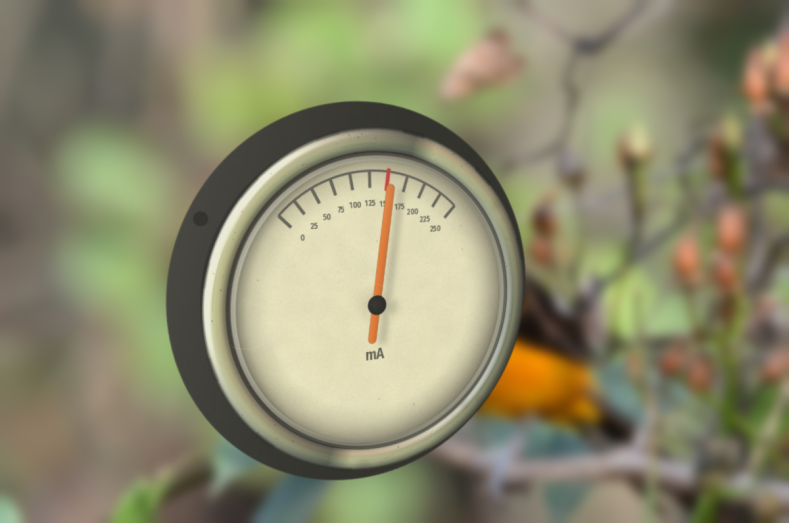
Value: 150 mA
